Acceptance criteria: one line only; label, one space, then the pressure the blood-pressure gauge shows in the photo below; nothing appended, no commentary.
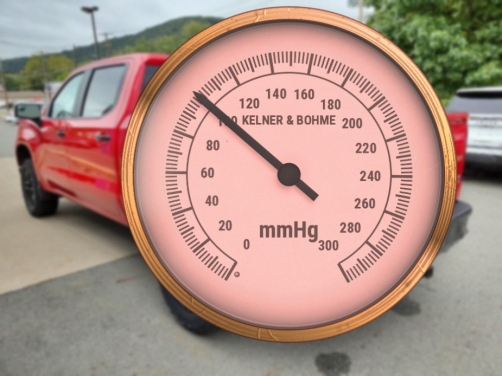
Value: 100 mmHg
